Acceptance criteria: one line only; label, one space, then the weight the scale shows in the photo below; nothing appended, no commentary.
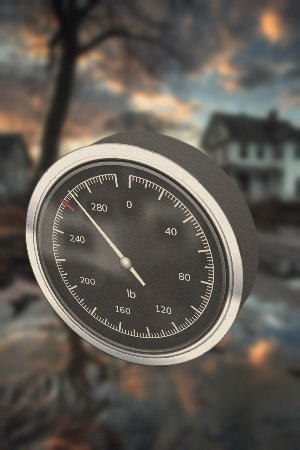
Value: 270 lb
